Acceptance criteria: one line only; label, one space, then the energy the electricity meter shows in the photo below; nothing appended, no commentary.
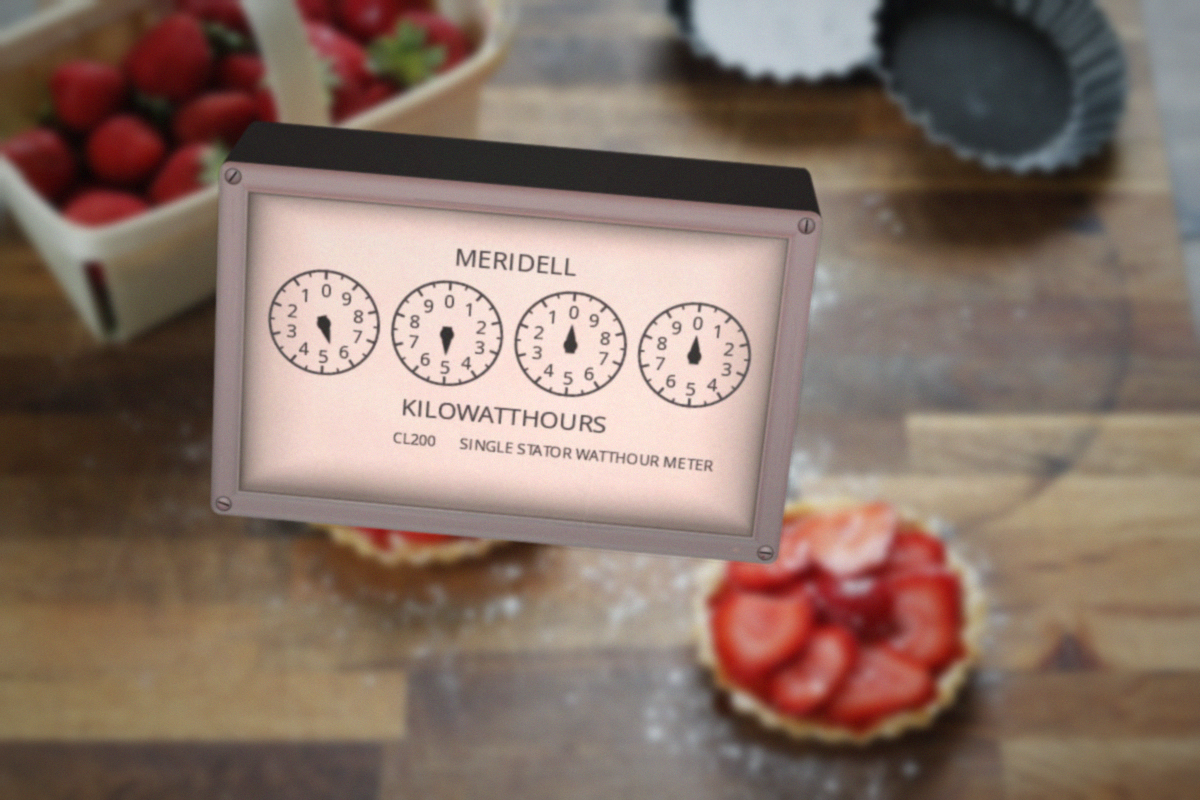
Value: 5500 kWh
